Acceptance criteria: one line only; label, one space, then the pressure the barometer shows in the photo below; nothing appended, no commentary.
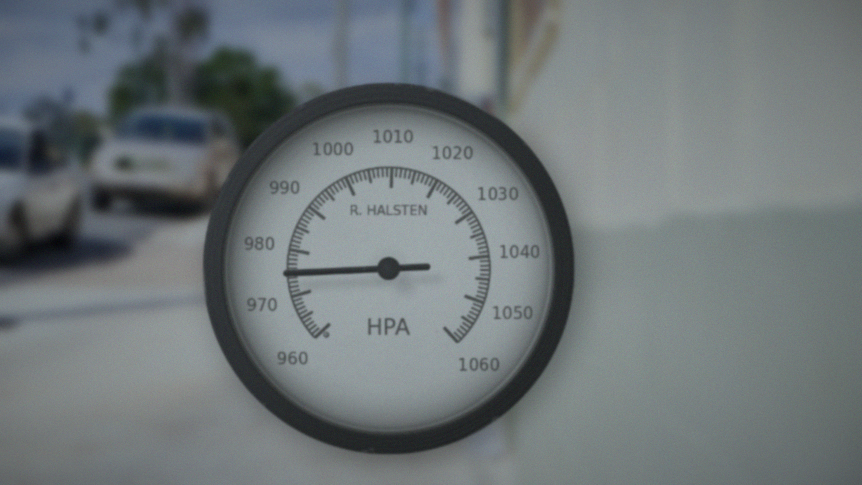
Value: 975 hPa
